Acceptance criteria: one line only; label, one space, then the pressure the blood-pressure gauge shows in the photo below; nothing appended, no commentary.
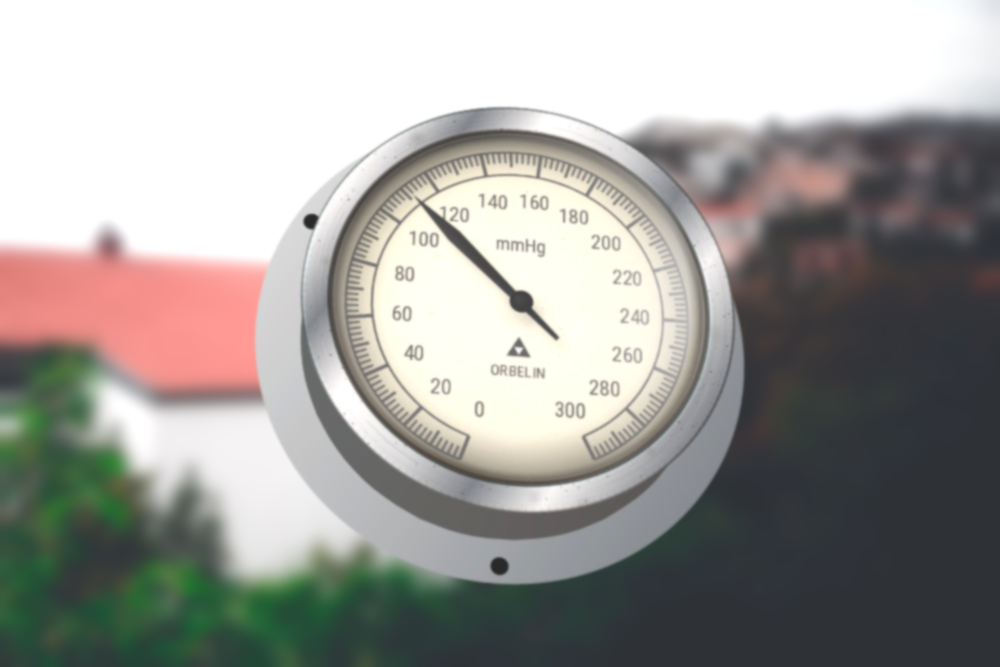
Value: 110 mmHg
